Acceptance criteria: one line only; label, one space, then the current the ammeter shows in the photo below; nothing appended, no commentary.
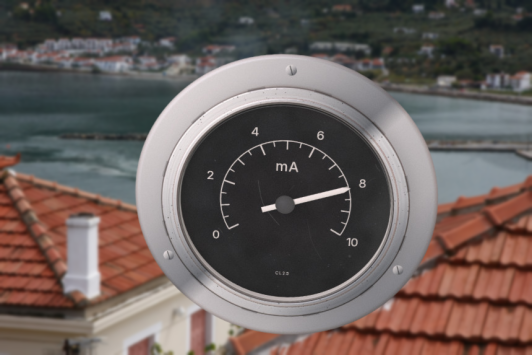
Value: 8 mA
